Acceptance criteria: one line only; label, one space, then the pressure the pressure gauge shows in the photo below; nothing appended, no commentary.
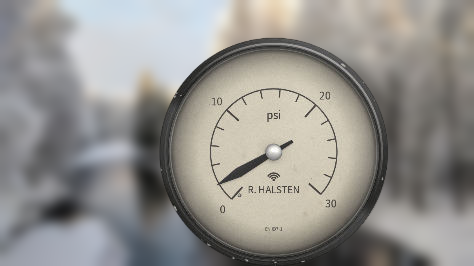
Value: 2 psi
